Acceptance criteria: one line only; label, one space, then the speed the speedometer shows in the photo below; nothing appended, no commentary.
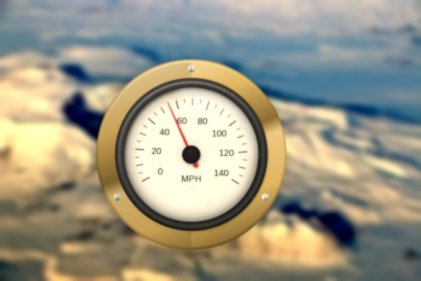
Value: 55 mph
